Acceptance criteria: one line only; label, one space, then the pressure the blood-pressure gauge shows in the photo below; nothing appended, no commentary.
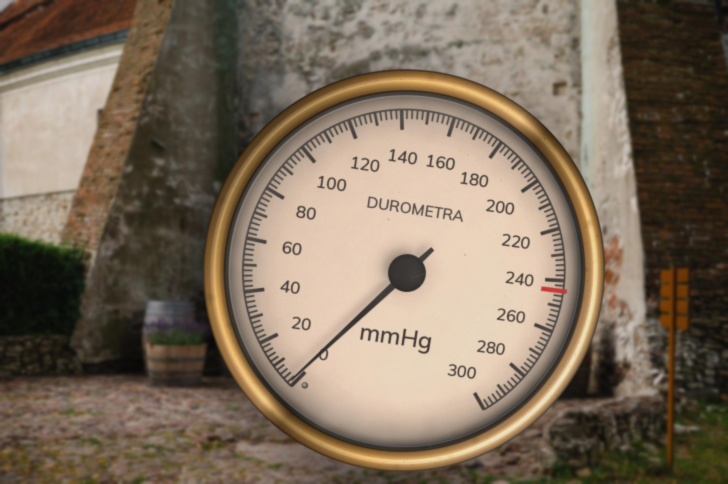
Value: 2 mmHg
